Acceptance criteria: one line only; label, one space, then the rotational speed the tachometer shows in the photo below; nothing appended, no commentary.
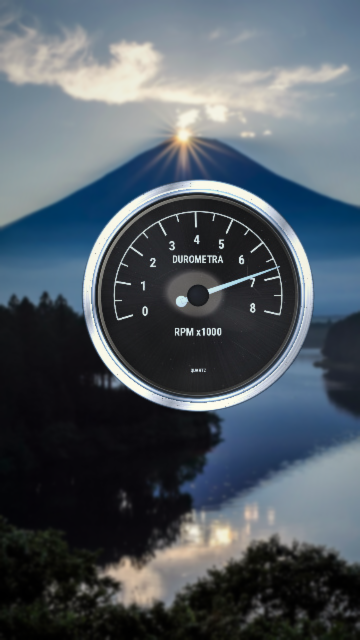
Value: 6750 rpm
